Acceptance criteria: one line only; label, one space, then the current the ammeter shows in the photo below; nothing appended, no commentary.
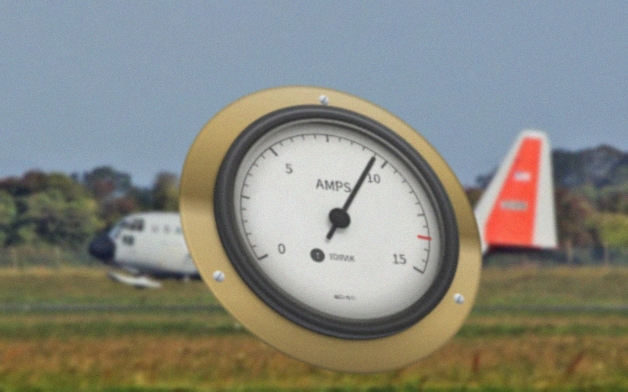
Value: 9.5 A
